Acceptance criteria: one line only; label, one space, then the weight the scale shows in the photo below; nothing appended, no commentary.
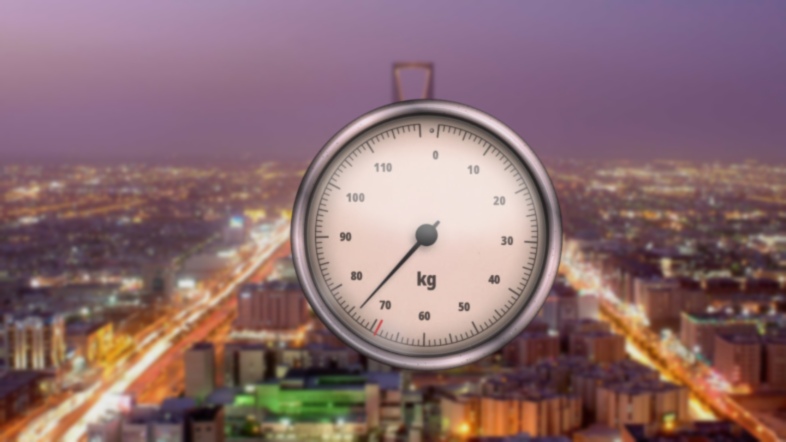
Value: 74 kg
